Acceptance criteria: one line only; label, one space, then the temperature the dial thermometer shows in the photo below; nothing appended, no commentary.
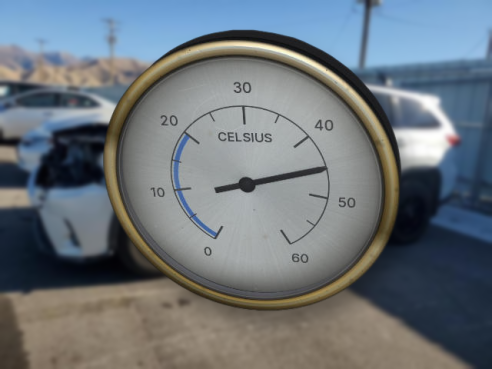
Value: 45 °C
